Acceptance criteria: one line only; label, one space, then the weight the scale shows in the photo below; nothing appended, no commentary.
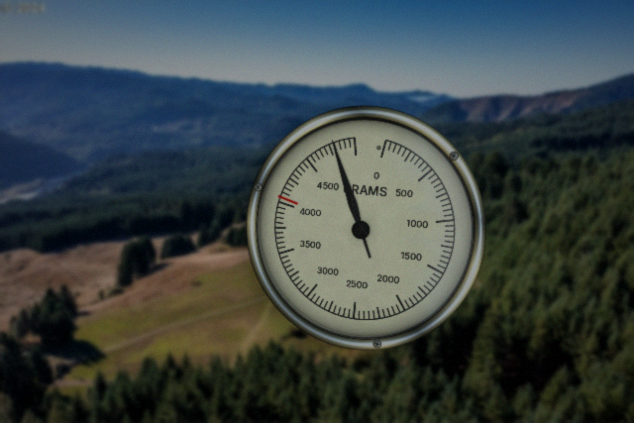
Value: 4800 g
